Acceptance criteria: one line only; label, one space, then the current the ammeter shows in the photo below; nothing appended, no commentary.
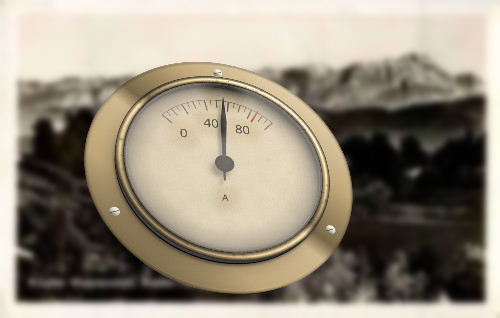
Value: 55 A
